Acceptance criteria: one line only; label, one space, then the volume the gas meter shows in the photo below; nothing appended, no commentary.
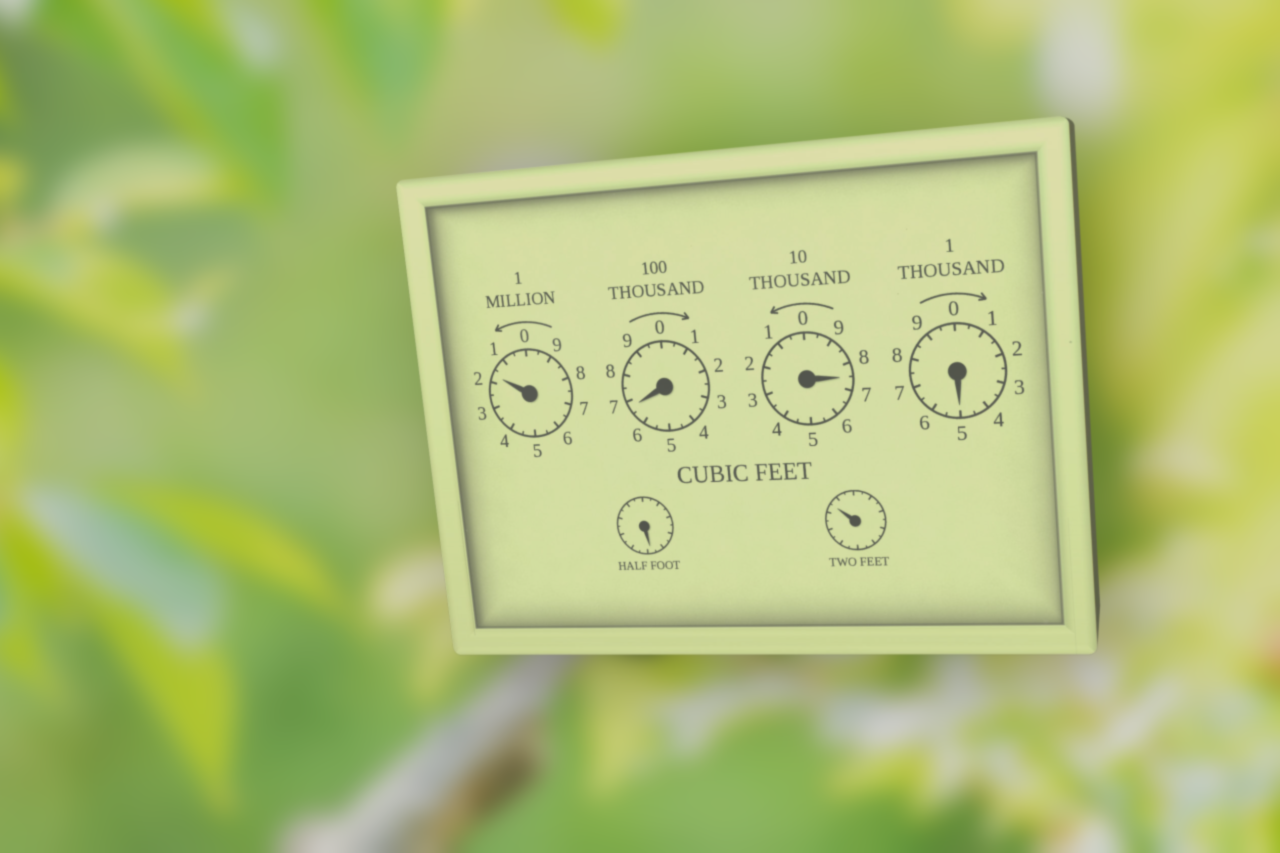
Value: 167500 ft³
